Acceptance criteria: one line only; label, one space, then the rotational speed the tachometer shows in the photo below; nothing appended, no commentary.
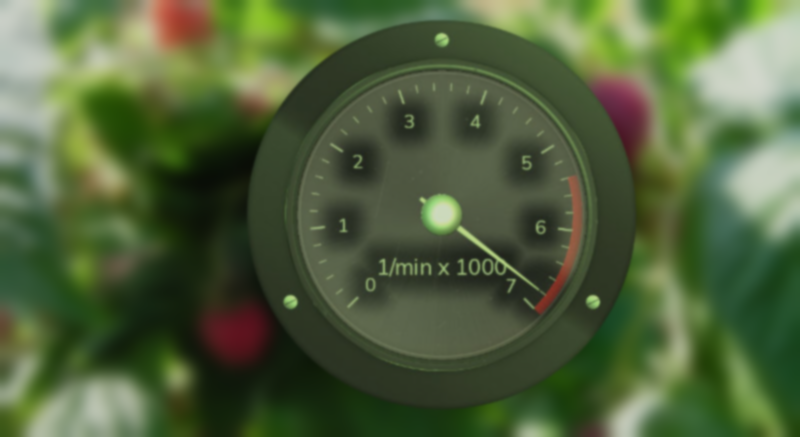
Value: 6800 rpm
